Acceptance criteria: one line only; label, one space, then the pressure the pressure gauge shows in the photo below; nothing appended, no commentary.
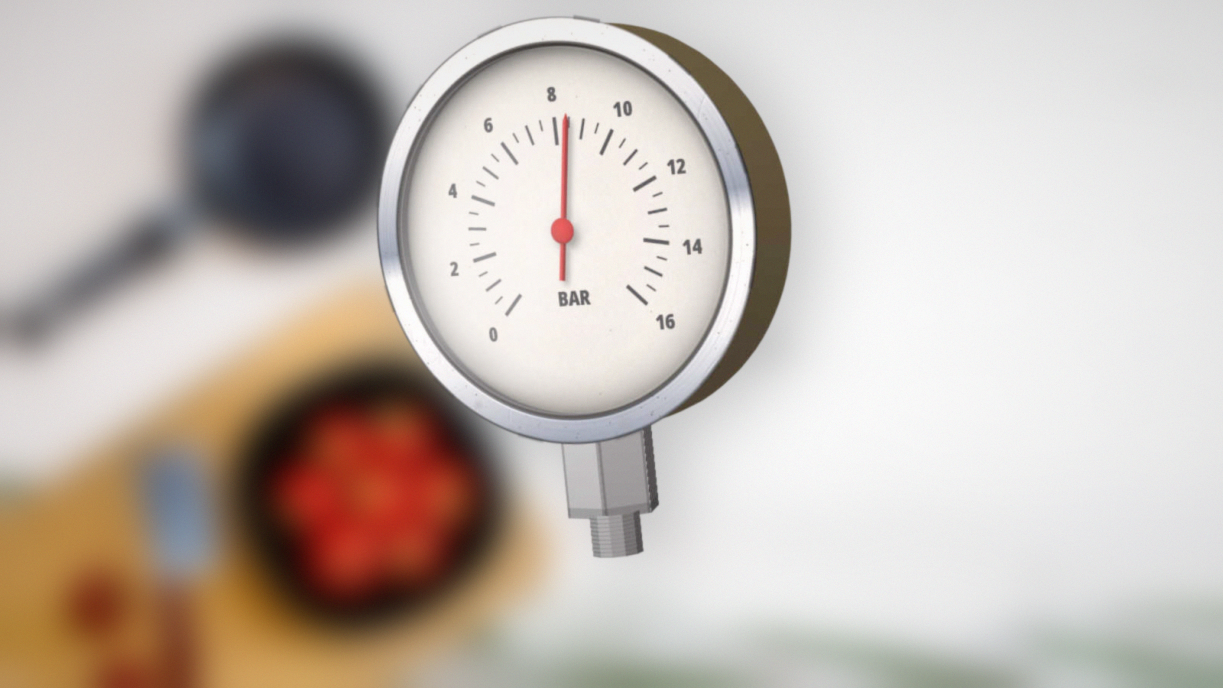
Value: 8.5 bar
